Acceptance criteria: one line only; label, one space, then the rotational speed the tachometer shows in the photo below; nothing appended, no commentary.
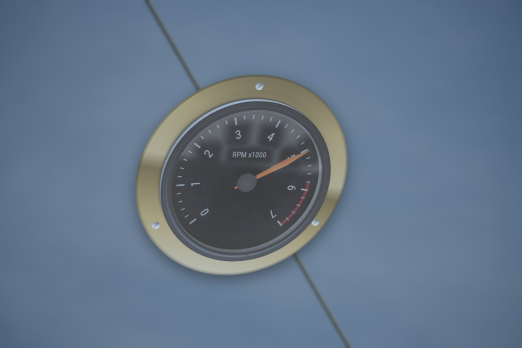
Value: 5000 rpm
